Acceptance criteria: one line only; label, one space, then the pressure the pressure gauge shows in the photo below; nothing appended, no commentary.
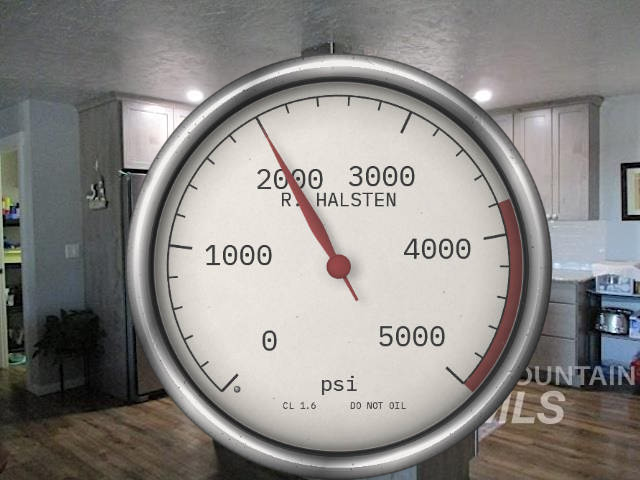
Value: 2000 psi
